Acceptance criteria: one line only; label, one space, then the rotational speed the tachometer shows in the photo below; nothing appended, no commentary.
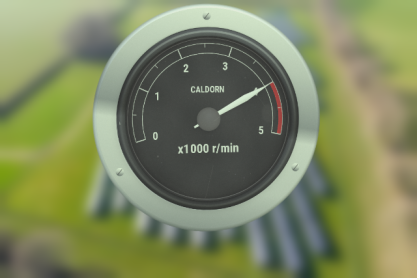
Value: 4000 rpm
